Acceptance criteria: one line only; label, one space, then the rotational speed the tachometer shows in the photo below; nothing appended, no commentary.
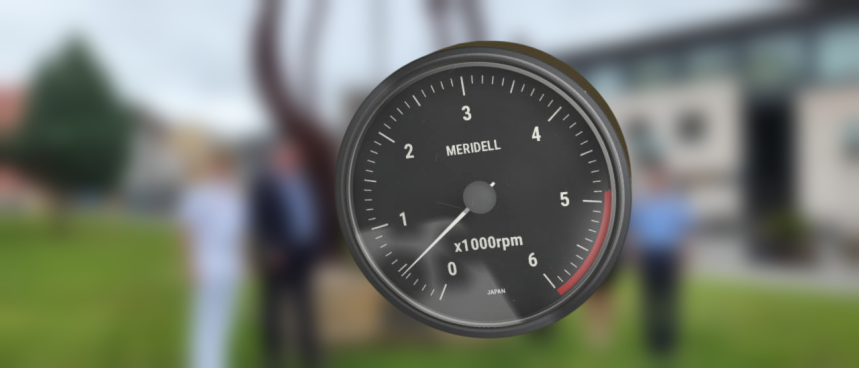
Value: 450 rpm
